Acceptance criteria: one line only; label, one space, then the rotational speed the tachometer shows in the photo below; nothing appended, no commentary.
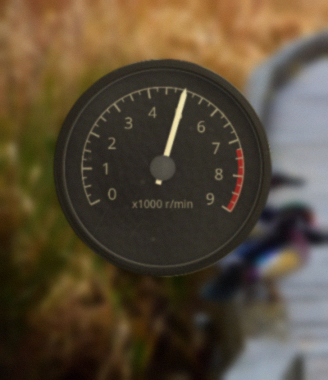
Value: 5000 rpm
